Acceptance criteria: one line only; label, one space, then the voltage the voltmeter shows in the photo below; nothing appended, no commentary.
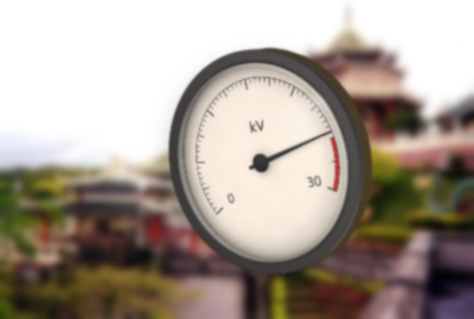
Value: 25 kV
